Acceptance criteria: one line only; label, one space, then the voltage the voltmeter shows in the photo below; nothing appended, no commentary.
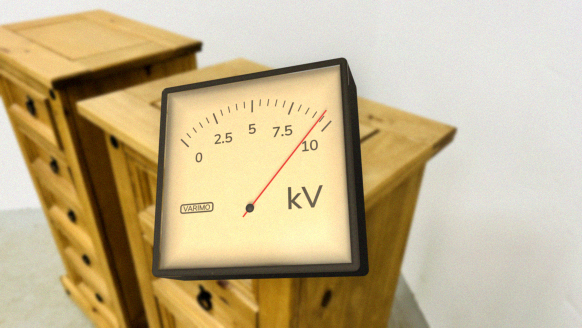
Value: 9.5 kV
